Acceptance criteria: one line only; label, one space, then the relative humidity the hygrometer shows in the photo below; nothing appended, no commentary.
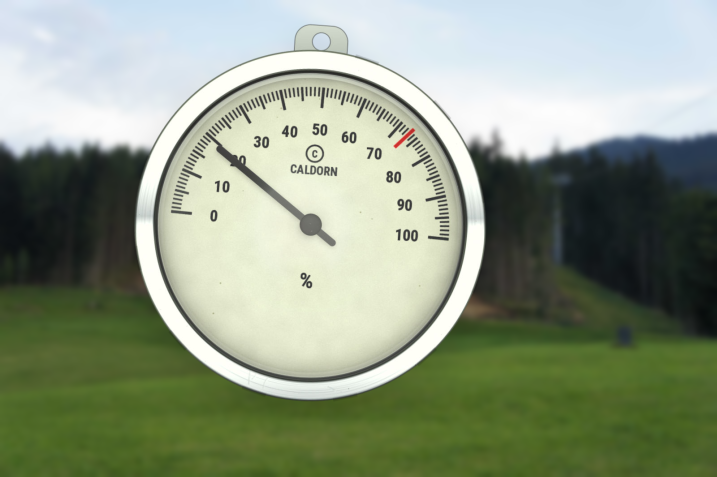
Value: 19 %
